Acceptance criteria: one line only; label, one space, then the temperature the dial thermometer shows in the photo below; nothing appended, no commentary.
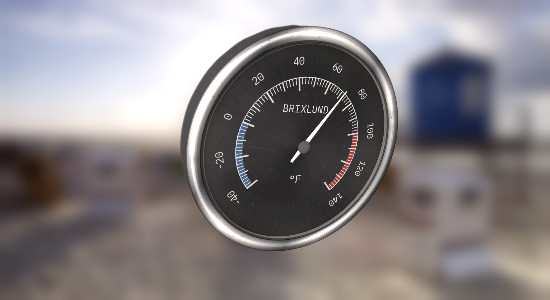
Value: 70 °F
